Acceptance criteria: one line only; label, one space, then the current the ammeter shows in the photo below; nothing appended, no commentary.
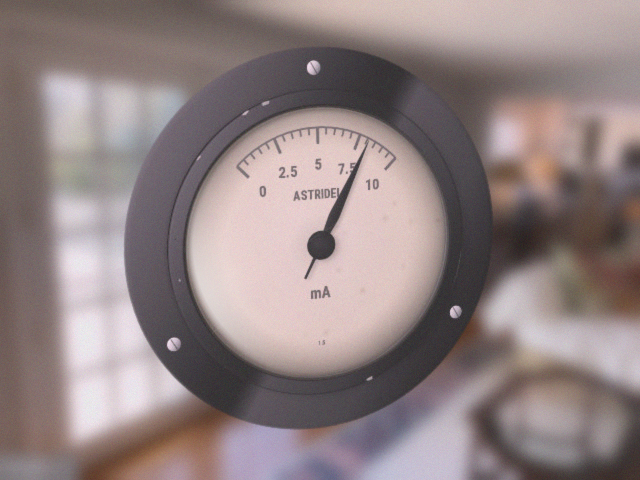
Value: 8 mA
